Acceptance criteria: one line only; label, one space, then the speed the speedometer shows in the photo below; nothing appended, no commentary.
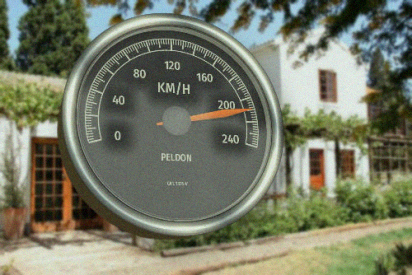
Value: 210 km/h
